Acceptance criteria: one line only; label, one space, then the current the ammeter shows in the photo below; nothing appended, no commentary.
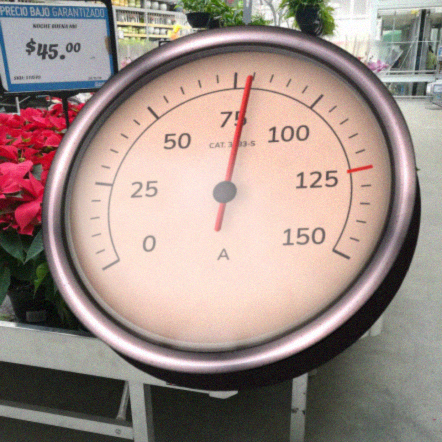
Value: 80 A
